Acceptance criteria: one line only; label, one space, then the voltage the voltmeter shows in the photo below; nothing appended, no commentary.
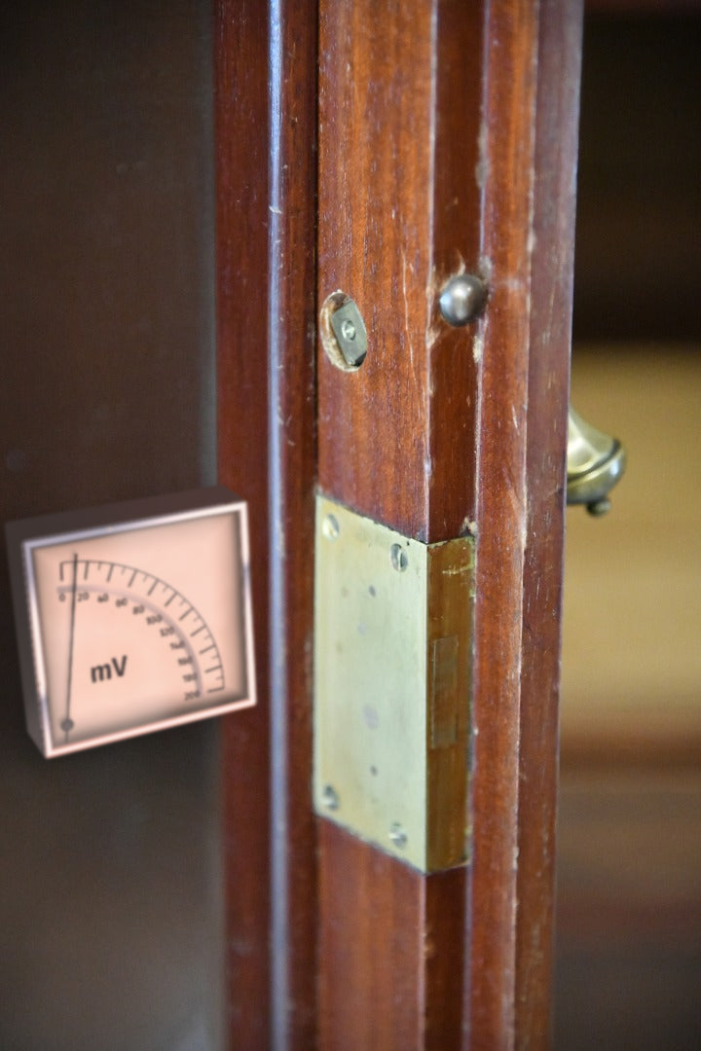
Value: 10 mV
